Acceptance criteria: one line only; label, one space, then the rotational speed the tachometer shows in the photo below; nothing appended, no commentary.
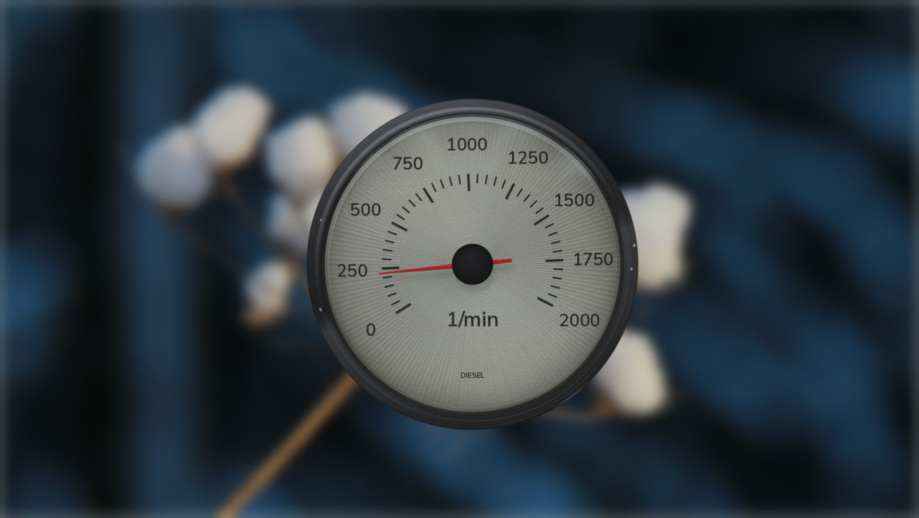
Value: 225 rpm
